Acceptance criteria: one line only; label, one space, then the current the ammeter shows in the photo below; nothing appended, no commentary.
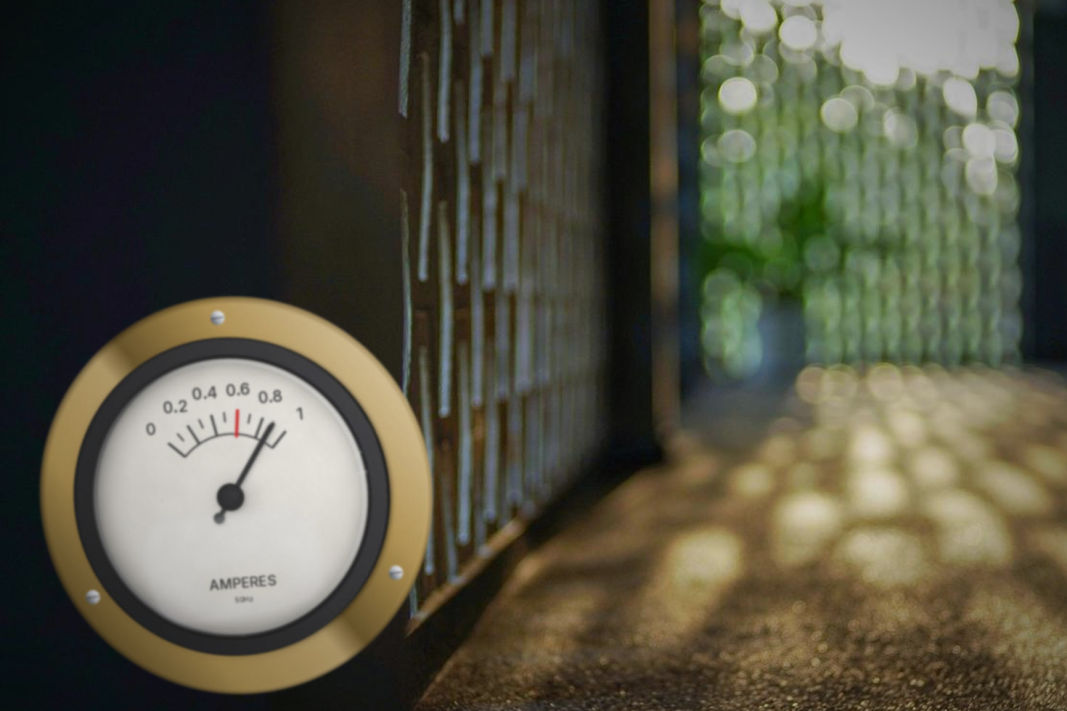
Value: 0.9 A
